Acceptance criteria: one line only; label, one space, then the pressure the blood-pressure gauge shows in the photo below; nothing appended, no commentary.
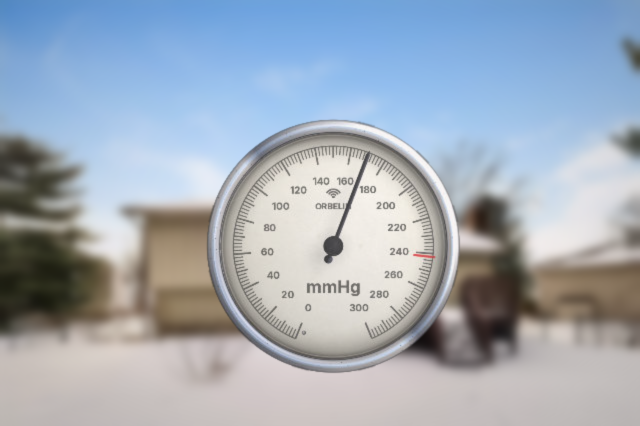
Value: 170 mmHg
